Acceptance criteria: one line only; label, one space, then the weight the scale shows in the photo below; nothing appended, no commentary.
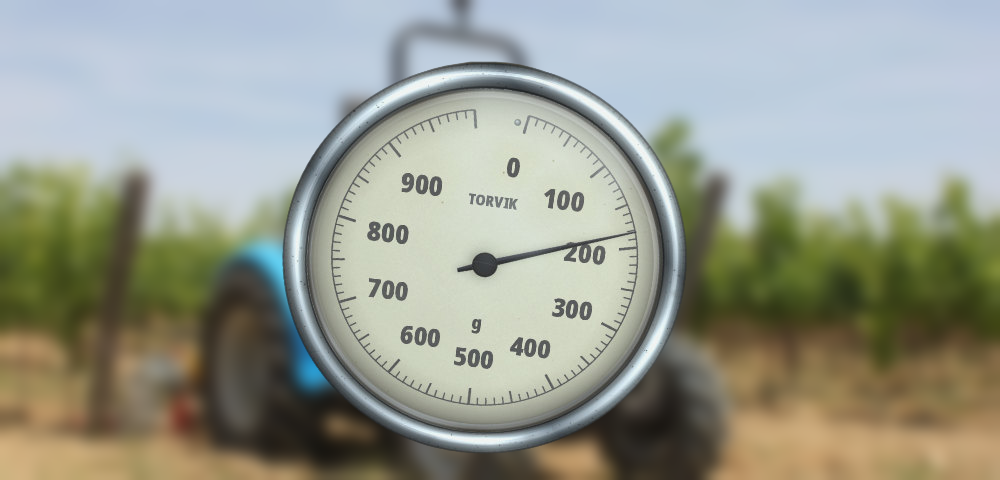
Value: 180 g
